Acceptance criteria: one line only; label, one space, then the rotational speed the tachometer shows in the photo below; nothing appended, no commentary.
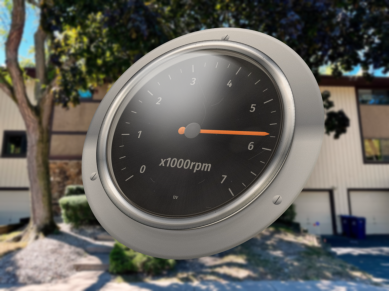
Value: 5750 rpm
